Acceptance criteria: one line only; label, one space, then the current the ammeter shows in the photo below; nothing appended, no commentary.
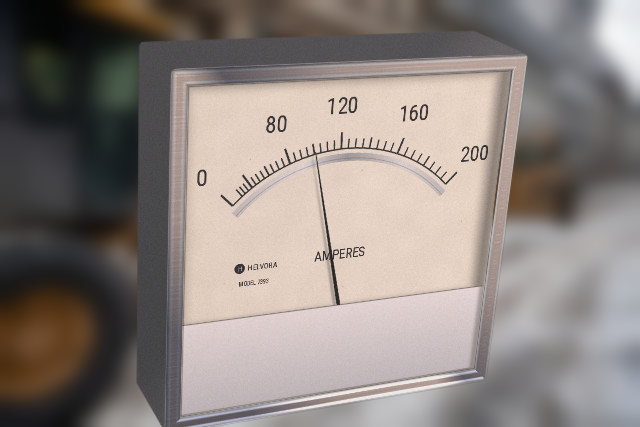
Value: 100 A
